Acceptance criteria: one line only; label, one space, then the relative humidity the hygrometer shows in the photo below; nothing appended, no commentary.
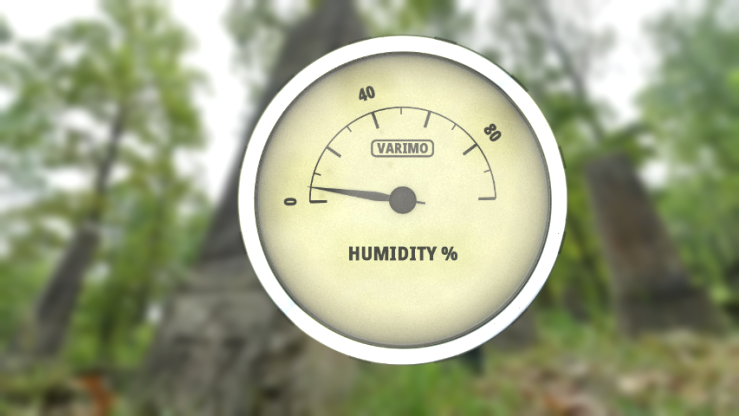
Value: 5 %
